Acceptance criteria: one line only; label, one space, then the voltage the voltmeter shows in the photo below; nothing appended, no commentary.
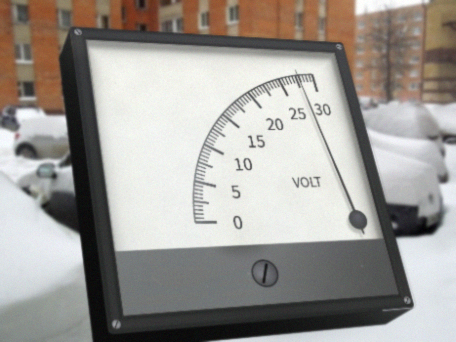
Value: 27.5 V
